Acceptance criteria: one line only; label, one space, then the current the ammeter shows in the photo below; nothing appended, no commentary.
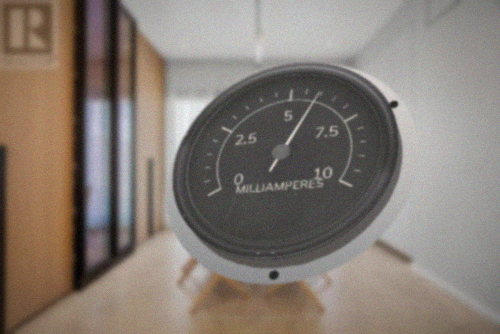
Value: 6 mA
